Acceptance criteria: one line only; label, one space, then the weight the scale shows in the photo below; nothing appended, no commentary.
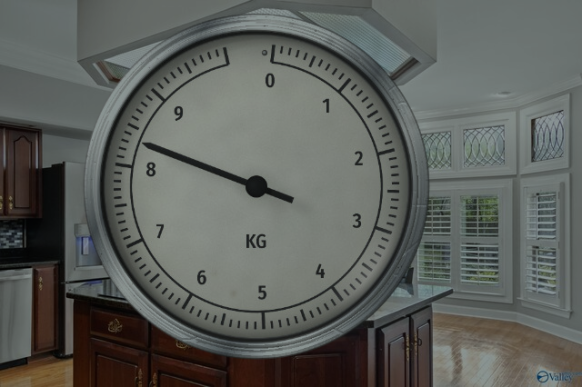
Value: 8.35 kg
